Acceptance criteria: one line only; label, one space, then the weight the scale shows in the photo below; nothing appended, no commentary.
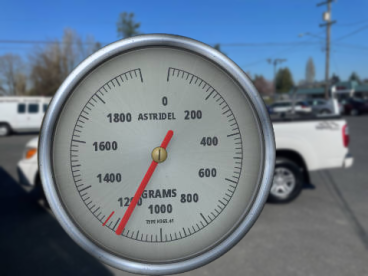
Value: 1180 g
